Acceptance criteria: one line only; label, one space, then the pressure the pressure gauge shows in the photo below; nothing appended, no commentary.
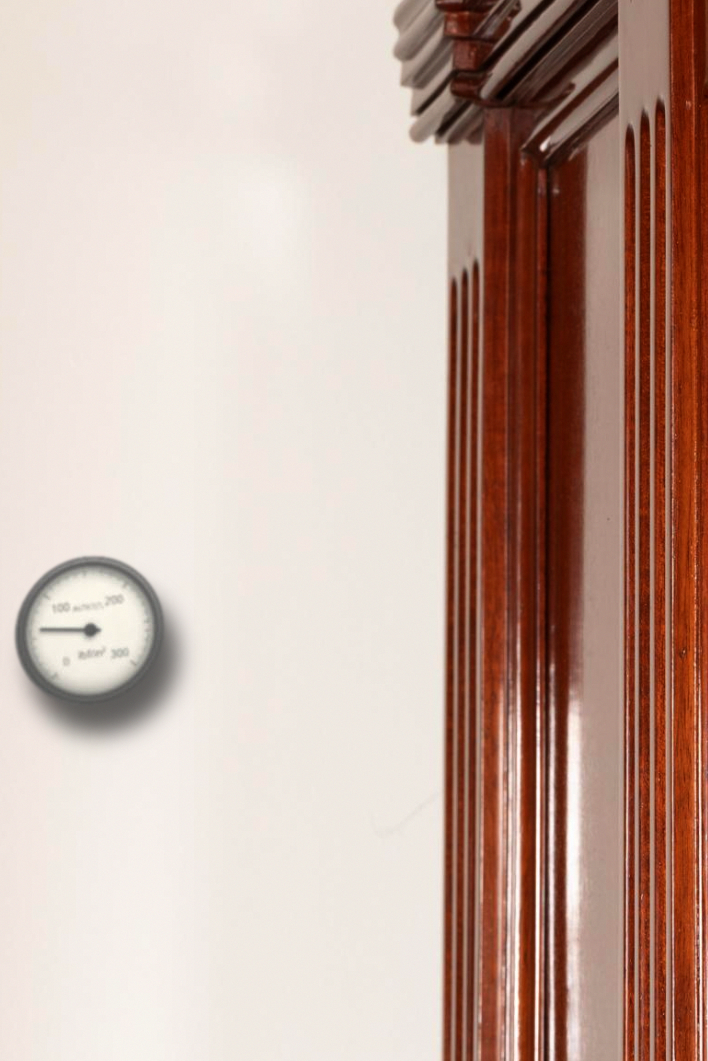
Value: 60 psi
